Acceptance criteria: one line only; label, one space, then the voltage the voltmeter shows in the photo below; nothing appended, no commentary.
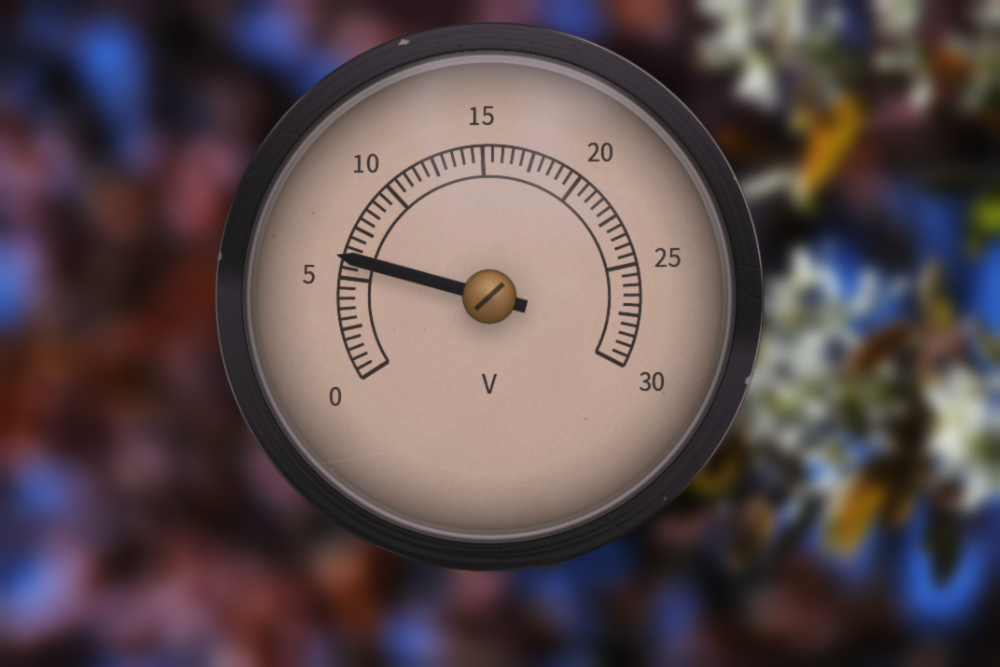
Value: 6 V
